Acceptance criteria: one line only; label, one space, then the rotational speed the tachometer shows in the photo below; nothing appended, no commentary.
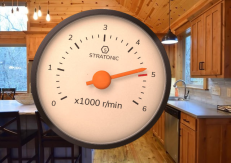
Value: 4800 rpm
